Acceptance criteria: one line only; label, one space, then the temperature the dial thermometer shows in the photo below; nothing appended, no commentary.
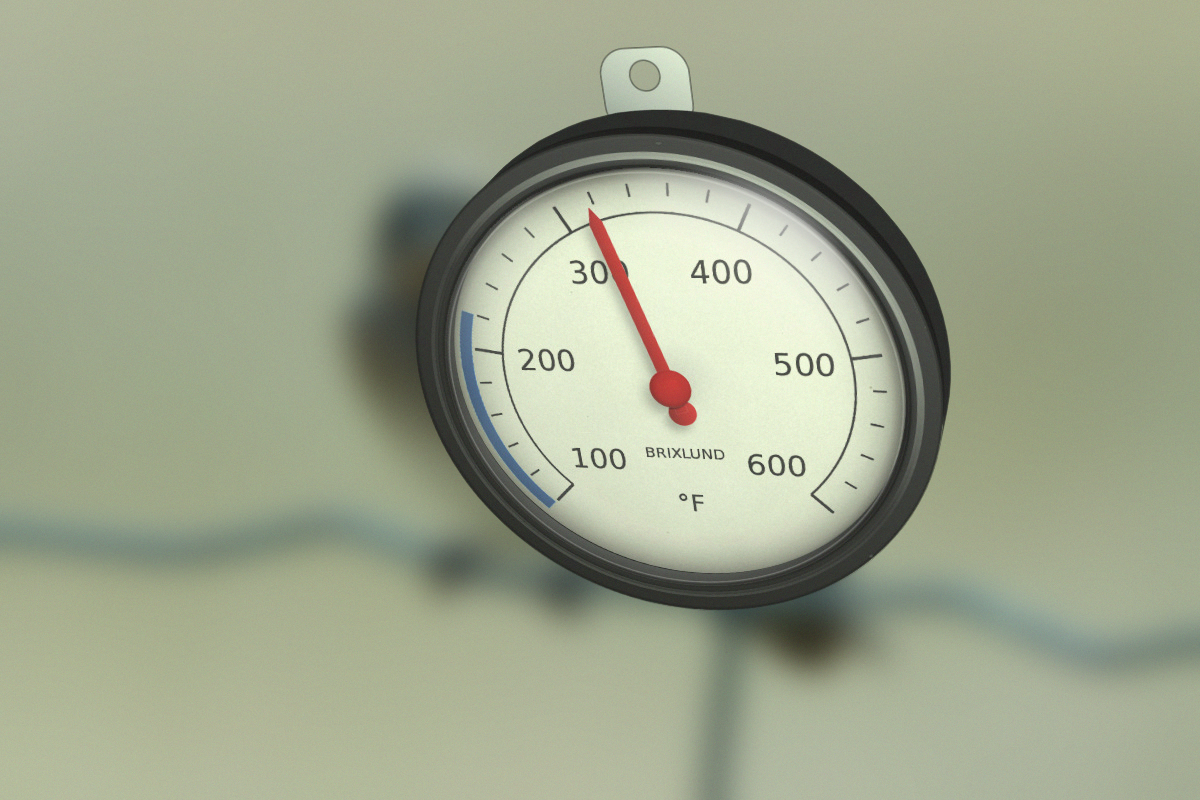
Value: 320 °F
